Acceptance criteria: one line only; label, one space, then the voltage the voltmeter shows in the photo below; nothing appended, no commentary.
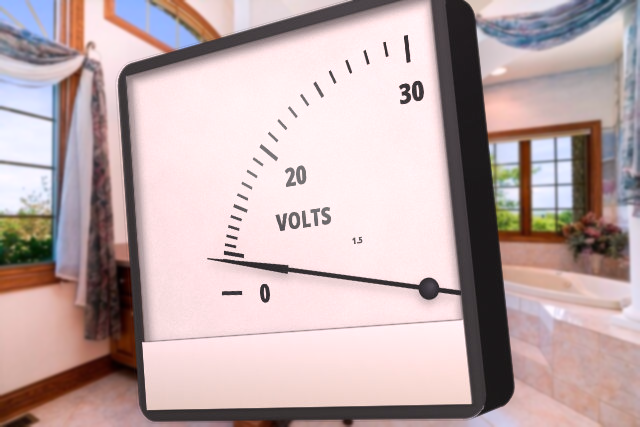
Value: 9 V
